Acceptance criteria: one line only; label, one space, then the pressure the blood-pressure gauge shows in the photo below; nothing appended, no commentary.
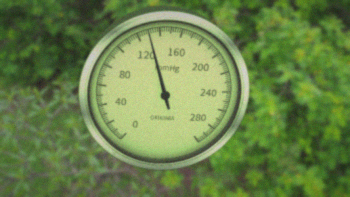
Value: 130 mmHg
